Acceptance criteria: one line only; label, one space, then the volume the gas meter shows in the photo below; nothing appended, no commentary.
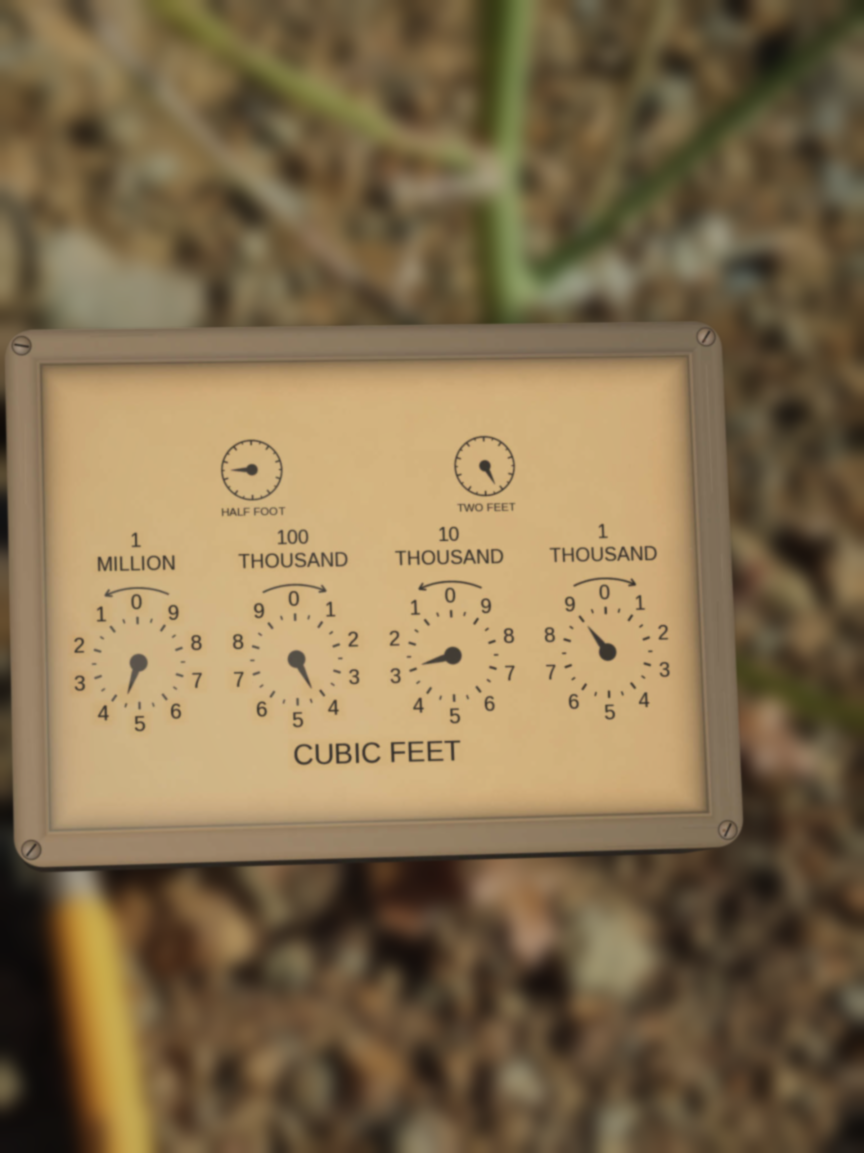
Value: 442900 ft³
